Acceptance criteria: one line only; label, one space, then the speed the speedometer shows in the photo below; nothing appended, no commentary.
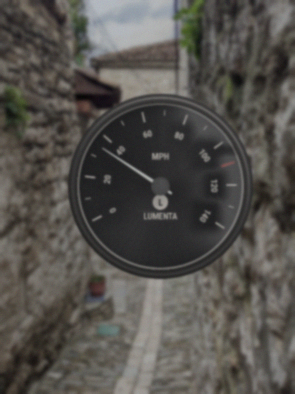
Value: 35 mph
